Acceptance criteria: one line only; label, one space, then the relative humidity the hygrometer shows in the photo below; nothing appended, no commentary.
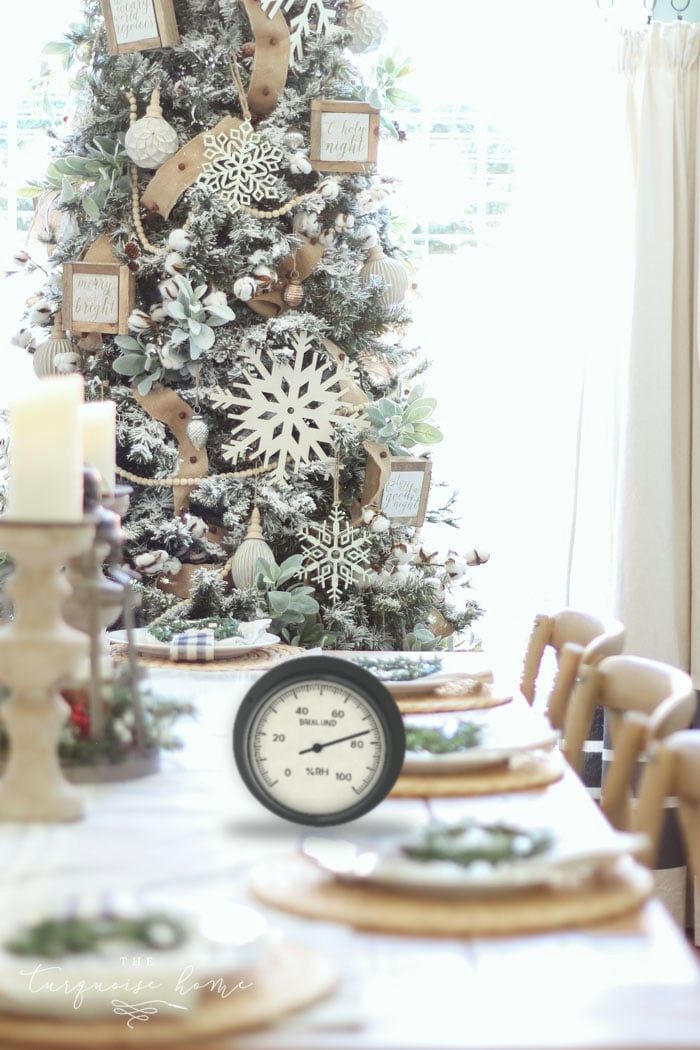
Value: 75 %
